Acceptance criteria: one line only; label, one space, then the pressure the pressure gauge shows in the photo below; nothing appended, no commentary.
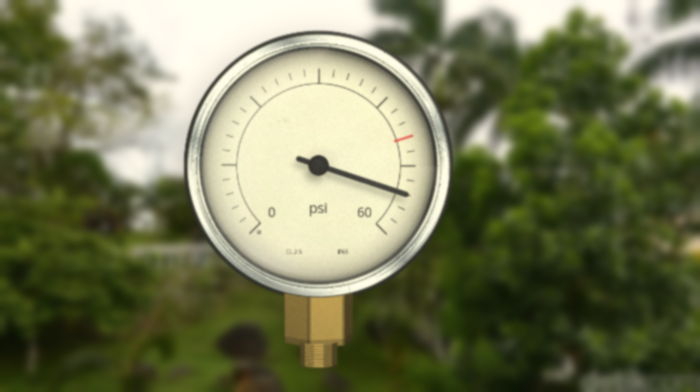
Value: 54 psi
